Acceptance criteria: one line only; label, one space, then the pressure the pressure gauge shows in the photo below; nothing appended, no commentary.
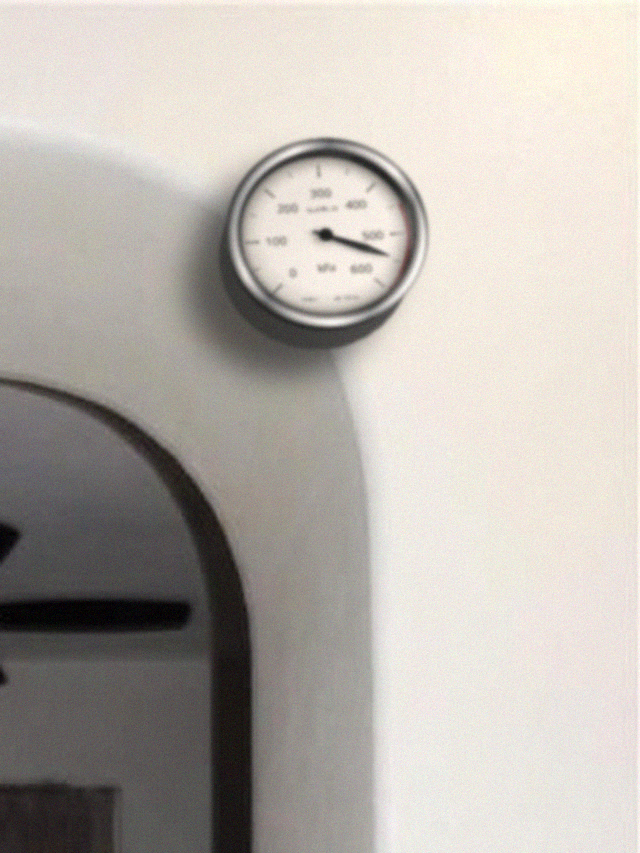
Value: 550 kPa
